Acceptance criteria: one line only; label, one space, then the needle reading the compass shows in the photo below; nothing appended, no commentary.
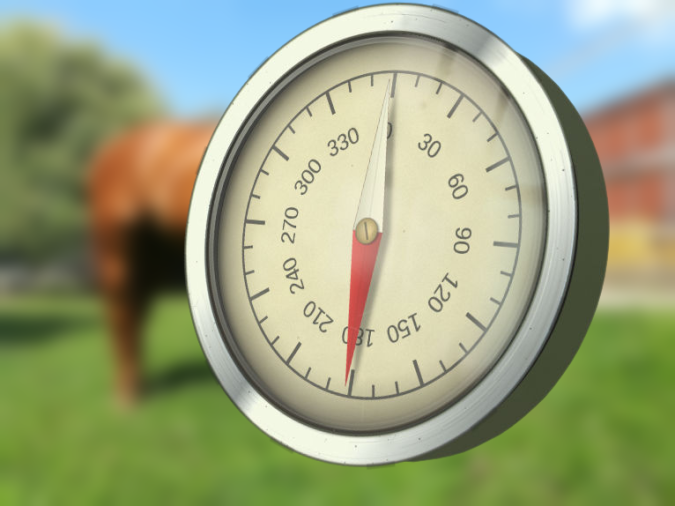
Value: 180 °
